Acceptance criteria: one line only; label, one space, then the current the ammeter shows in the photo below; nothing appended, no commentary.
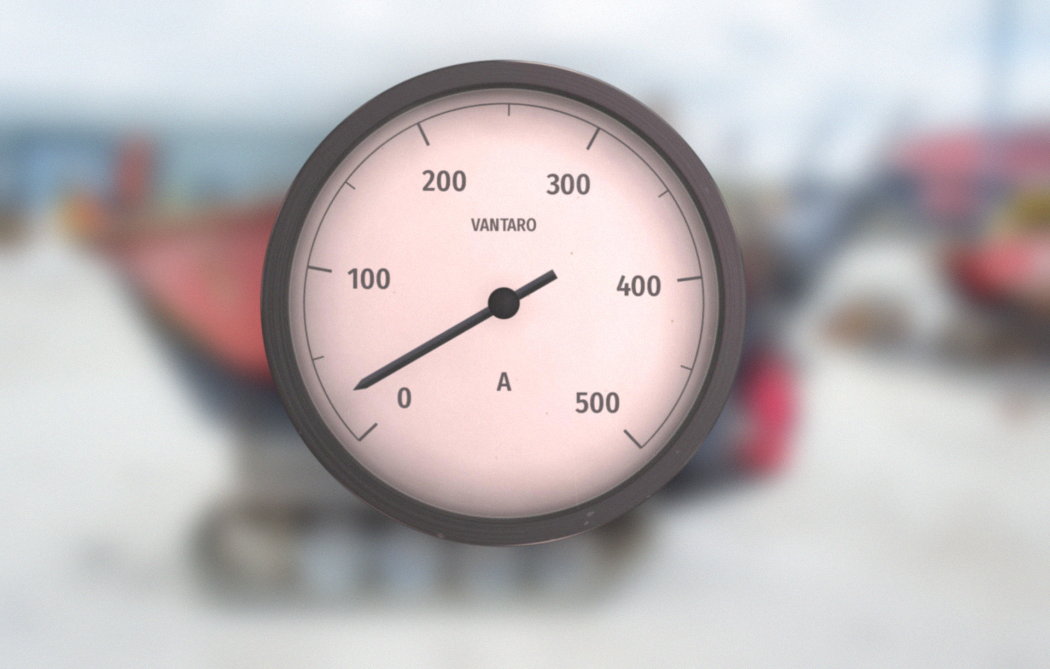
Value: 25 A
